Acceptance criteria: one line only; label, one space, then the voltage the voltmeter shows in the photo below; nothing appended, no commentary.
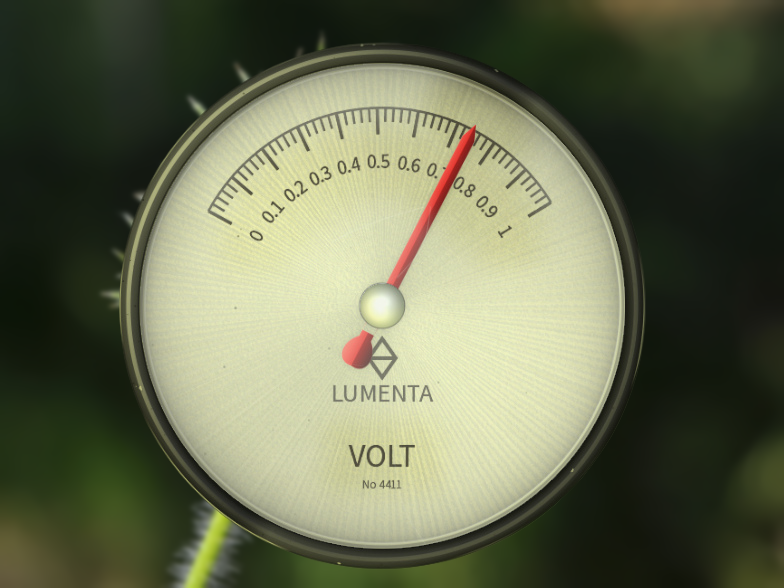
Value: 0.74 V
